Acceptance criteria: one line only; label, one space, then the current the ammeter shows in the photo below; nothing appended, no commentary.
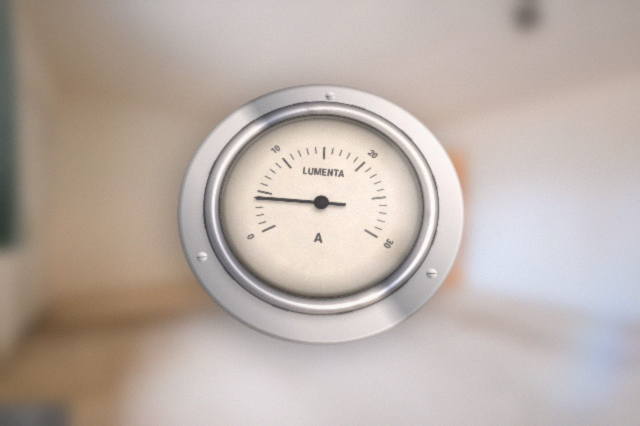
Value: 4 A
